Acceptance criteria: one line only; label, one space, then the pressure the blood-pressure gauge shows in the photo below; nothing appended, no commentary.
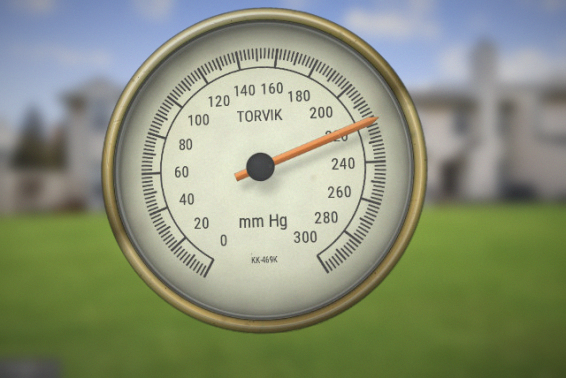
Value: 220 mmHg
